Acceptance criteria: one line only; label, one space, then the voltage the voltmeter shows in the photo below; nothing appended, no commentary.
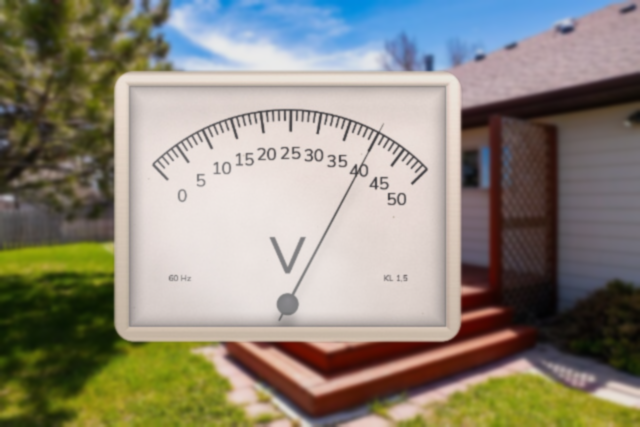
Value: 40 V
